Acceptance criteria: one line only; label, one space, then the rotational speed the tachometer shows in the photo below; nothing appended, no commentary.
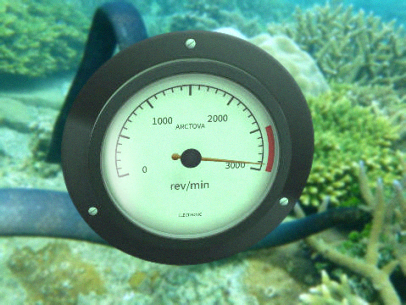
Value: 2900 rpm
